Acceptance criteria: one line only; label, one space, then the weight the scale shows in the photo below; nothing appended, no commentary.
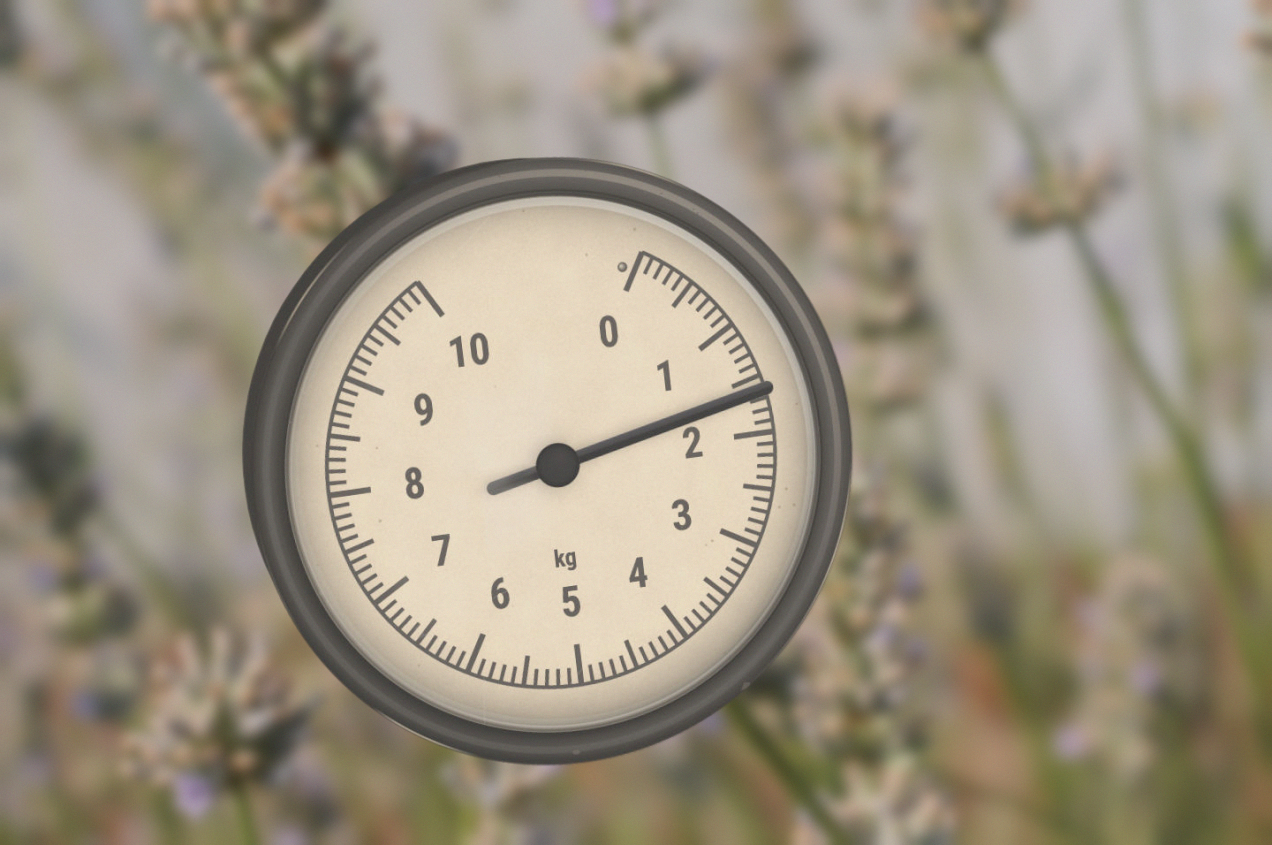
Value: 1.6 kg
